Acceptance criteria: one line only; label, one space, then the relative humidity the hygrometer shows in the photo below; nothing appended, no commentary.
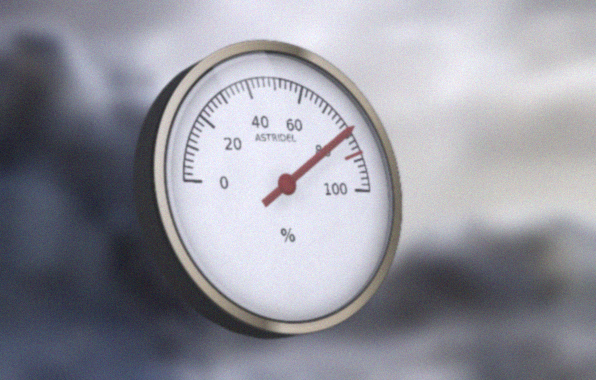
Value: 80 %
